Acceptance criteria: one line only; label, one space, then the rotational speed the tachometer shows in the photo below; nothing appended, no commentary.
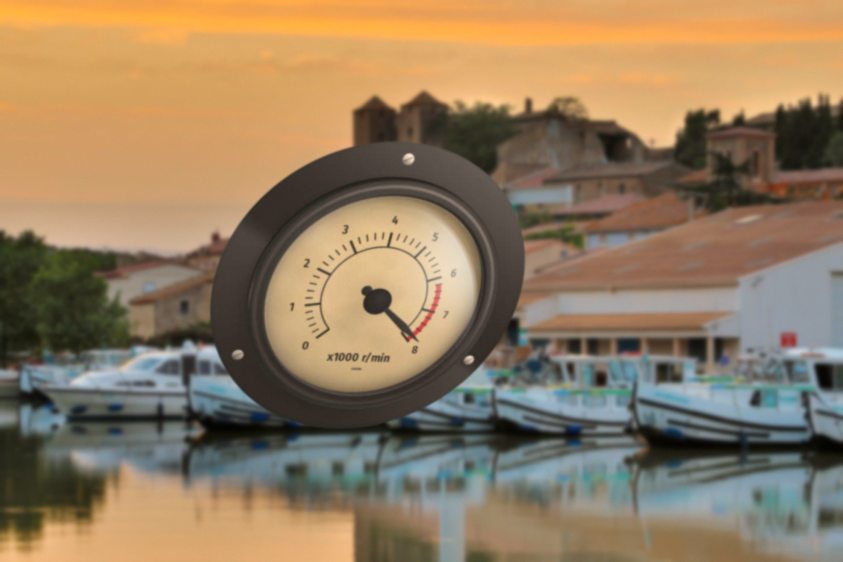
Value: 7800 rpm
